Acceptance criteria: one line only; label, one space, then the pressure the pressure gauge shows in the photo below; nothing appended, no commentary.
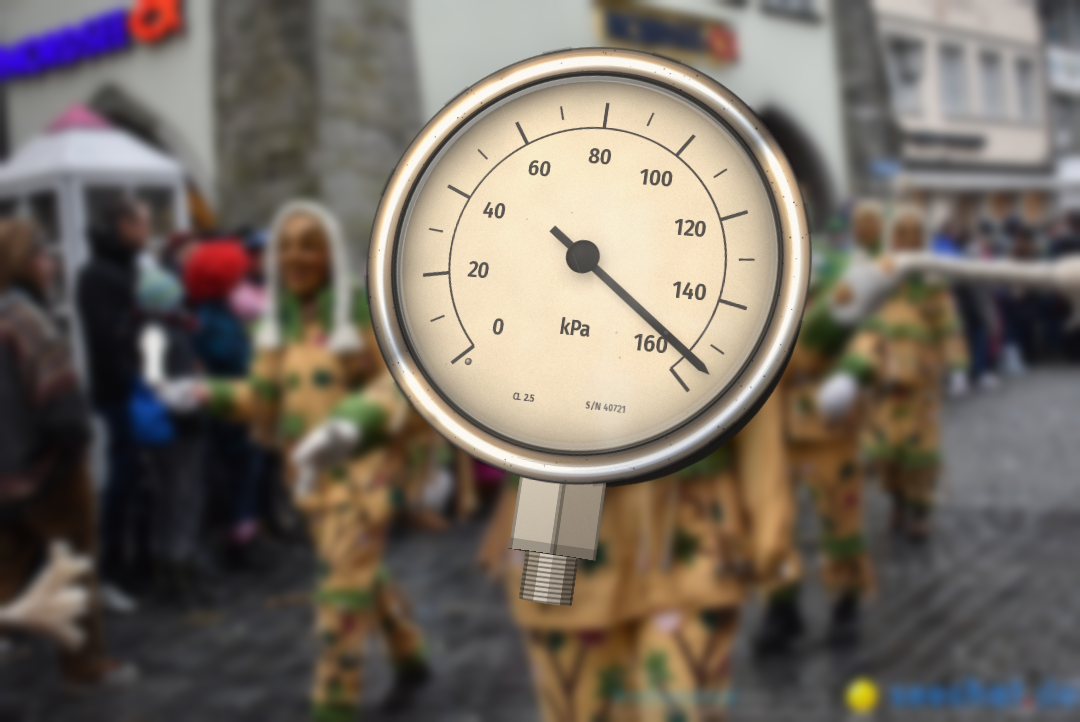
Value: 155 kPa
